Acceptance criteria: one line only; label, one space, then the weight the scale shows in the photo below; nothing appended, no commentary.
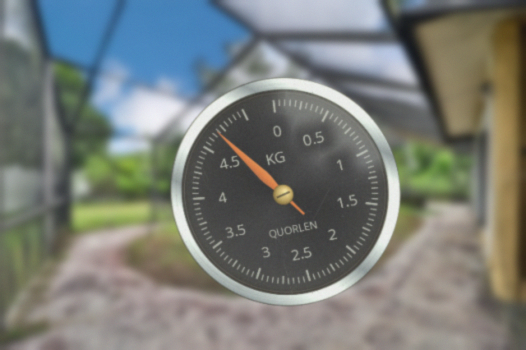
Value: 4.7 kg
